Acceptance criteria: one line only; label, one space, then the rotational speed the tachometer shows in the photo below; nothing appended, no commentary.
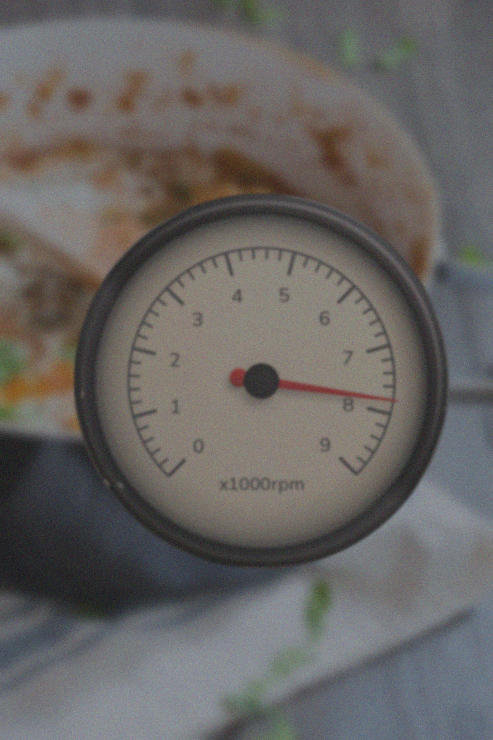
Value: 7800 rpm
